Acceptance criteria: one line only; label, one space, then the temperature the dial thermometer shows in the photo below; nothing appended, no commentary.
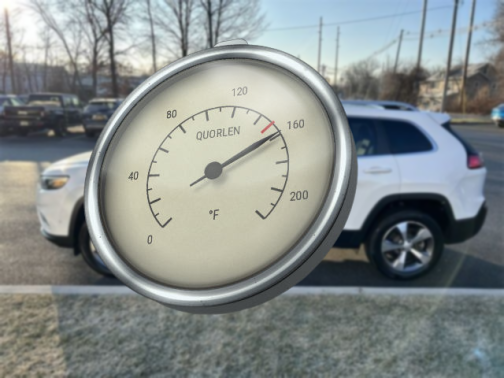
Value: 160 °F
